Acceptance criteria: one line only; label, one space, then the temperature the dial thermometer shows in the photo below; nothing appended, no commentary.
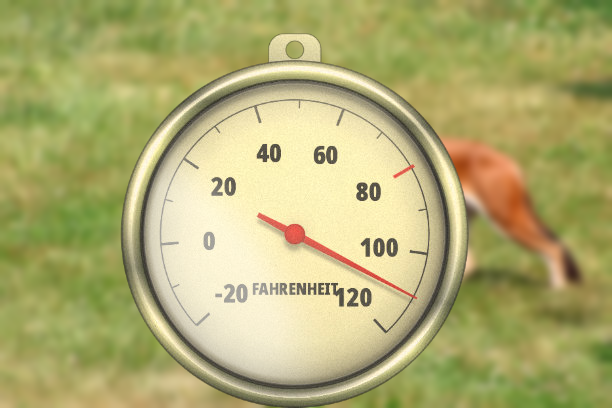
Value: 110 °F
